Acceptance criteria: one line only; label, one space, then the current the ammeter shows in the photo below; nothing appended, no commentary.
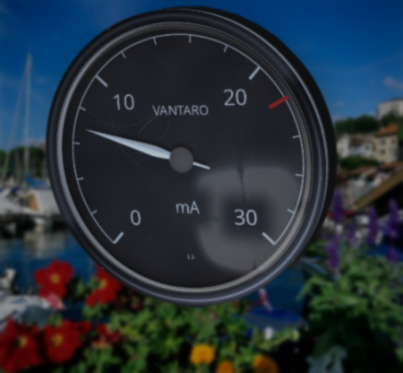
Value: 7 mA
